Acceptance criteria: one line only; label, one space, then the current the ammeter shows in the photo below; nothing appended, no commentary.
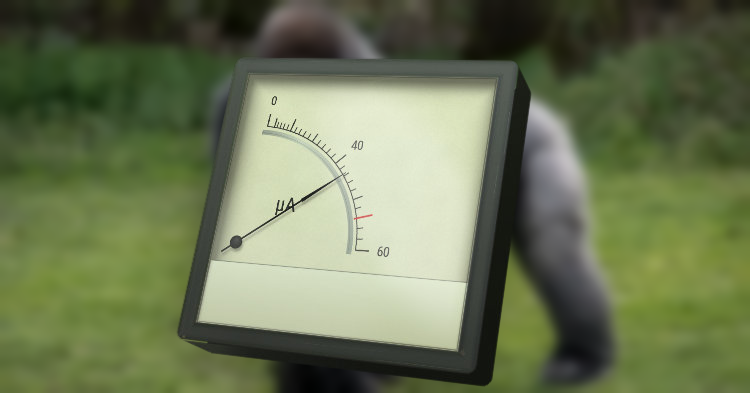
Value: 44 µA
